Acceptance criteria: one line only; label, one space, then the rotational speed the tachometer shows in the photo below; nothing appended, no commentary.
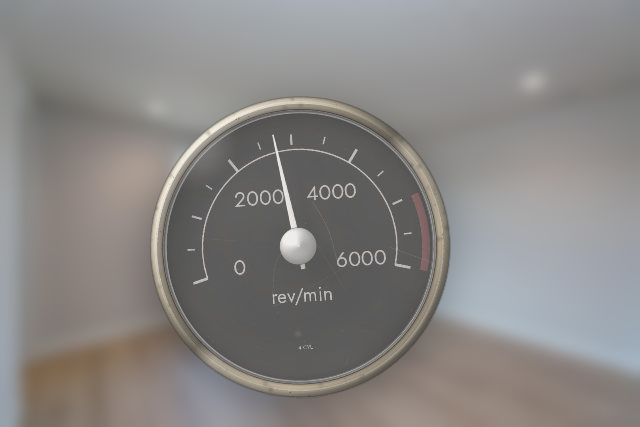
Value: 2750 rpm
